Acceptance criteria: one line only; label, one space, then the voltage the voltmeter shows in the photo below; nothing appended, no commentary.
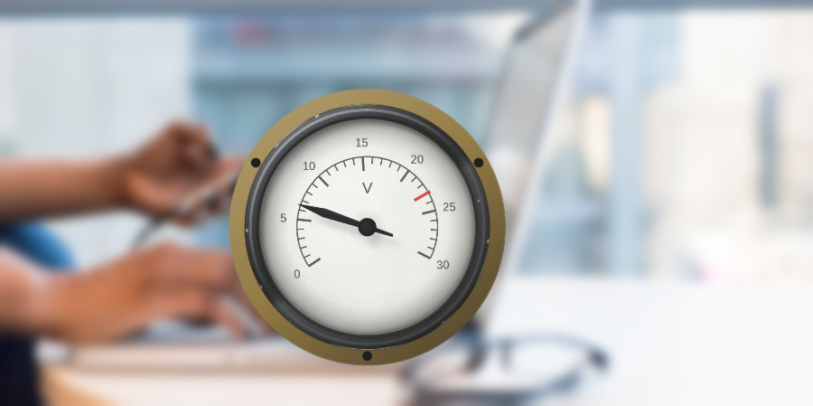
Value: 6.5 V
